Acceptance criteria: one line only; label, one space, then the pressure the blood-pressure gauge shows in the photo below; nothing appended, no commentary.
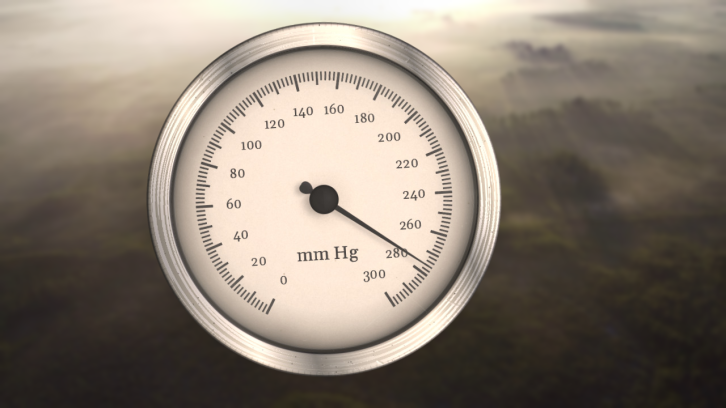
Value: 276 mmHg
